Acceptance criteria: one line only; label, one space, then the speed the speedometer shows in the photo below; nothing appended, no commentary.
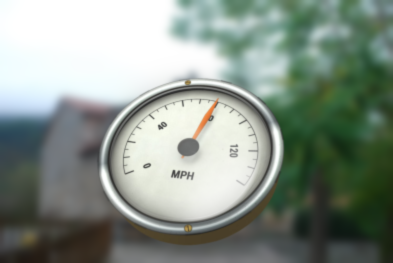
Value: 80 mph
